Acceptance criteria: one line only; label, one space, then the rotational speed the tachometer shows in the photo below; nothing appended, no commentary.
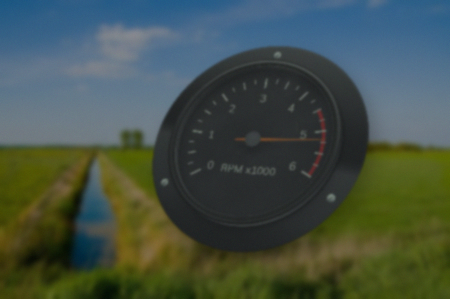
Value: 5250 rpm
